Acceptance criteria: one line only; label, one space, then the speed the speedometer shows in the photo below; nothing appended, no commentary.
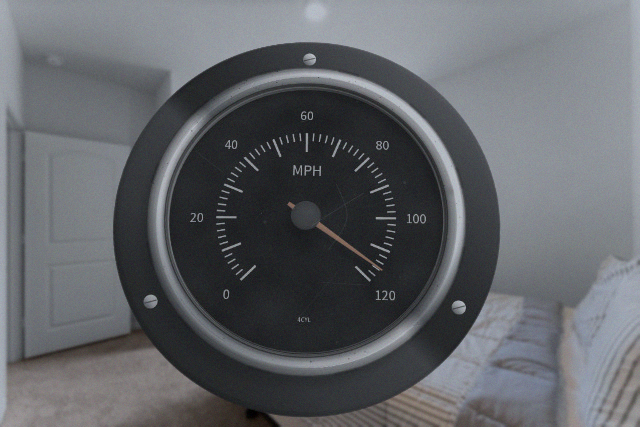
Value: 116 mph
